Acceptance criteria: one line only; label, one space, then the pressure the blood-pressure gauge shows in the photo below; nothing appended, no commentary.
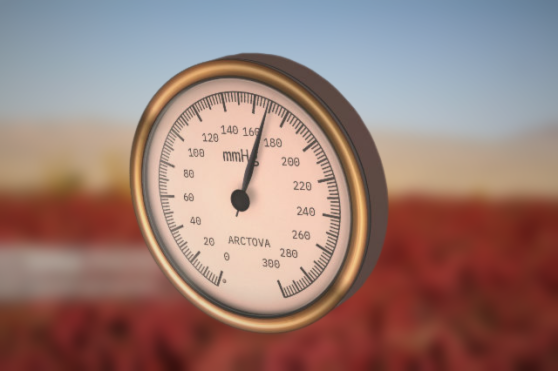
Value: 170 mmHg
